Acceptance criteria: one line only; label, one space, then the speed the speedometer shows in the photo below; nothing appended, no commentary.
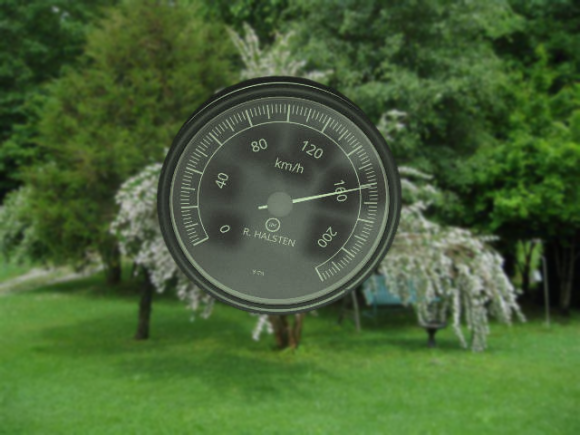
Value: 160 km/h
